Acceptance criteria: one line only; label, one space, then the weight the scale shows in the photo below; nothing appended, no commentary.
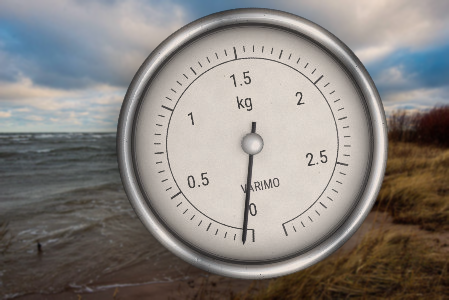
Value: 0.05 kg
